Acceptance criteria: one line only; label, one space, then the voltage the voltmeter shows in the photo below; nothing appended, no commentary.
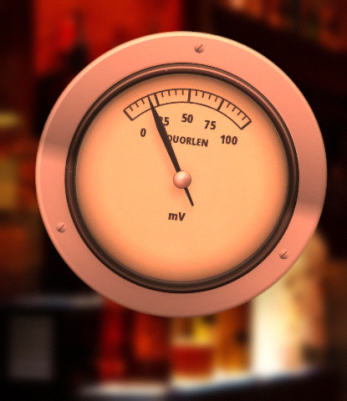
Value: 20 mV
